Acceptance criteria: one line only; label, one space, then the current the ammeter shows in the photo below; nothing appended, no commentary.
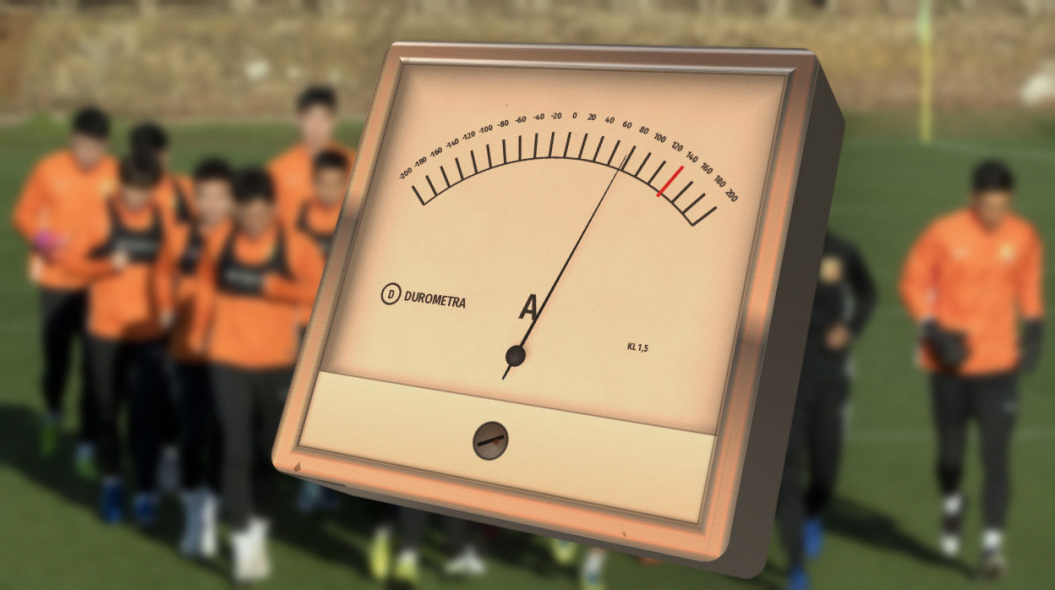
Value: 80 A
